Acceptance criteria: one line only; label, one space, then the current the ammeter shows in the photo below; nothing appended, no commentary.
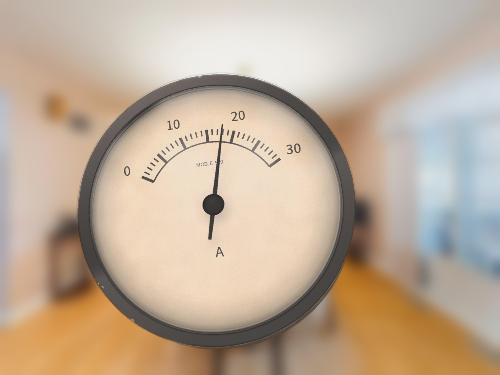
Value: 18 A
